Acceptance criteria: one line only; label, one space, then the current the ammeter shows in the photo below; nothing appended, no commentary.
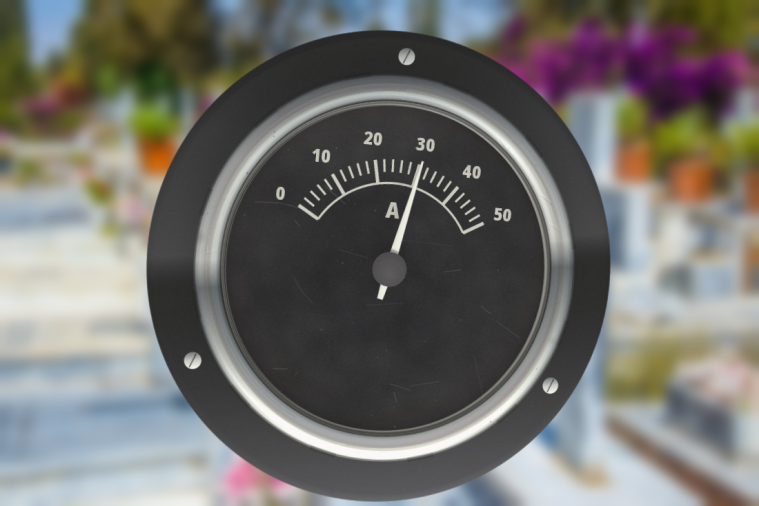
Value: 30 A
